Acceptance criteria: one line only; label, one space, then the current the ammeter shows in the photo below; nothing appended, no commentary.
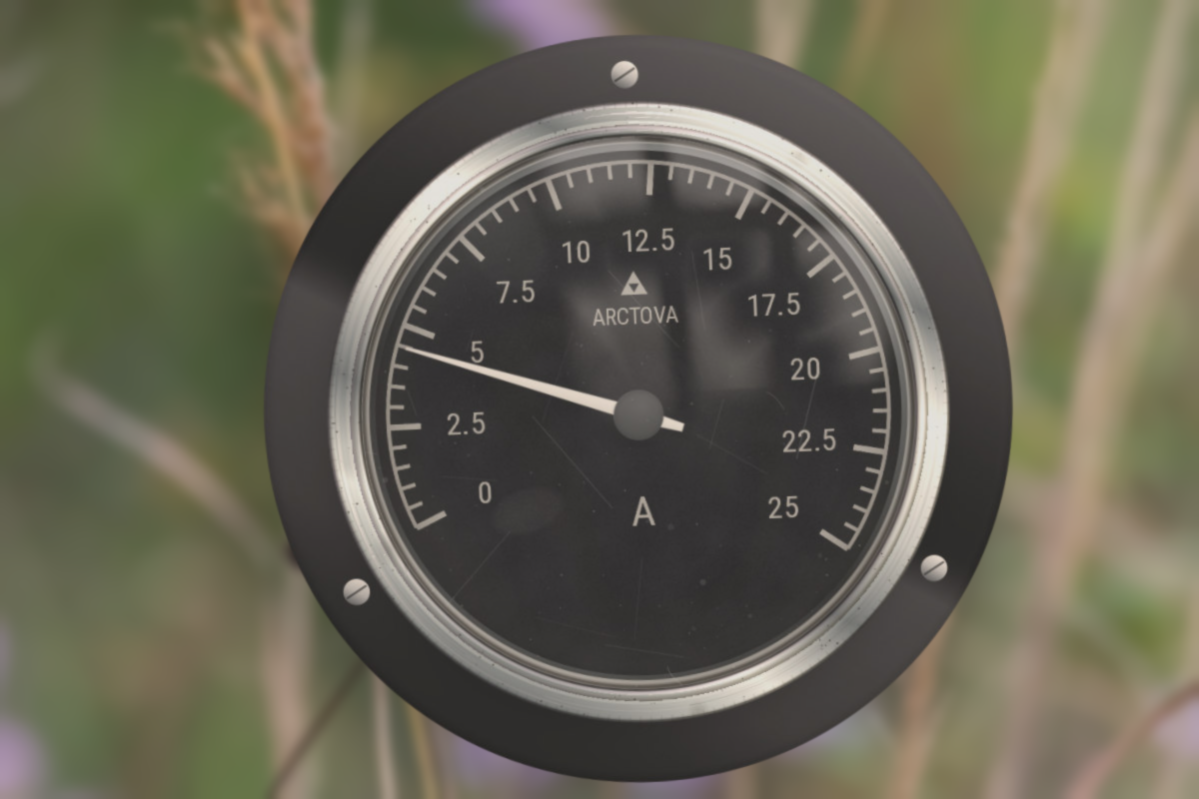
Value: 4.5 A
